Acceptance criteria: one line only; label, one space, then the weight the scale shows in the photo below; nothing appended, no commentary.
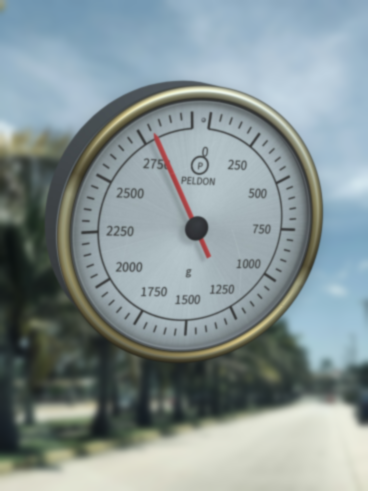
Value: 2800 g
